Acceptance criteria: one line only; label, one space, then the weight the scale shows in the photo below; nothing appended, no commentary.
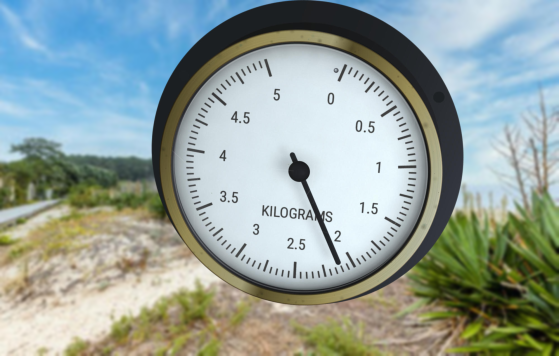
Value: 2.1 kg
